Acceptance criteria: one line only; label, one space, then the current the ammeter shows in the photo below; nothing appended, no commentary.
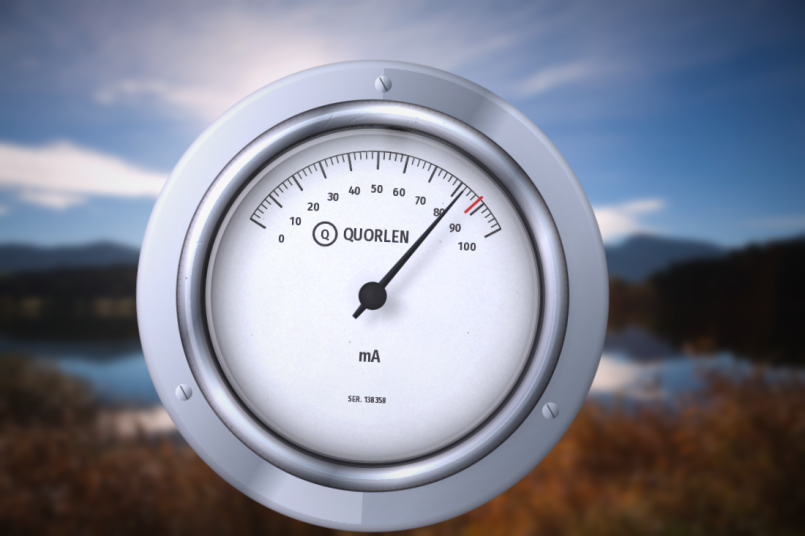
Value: 82 mA
